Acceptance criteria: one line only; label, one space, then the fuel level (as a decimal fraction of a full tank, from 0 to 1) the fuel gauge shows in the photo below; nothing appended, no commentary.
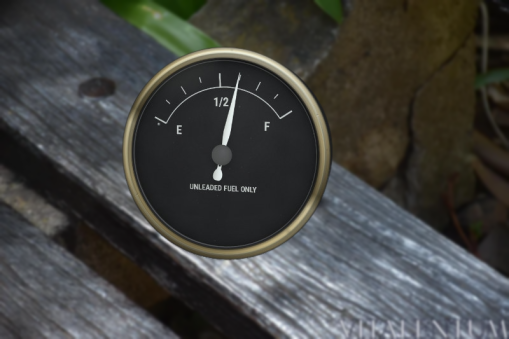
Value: 0.625
